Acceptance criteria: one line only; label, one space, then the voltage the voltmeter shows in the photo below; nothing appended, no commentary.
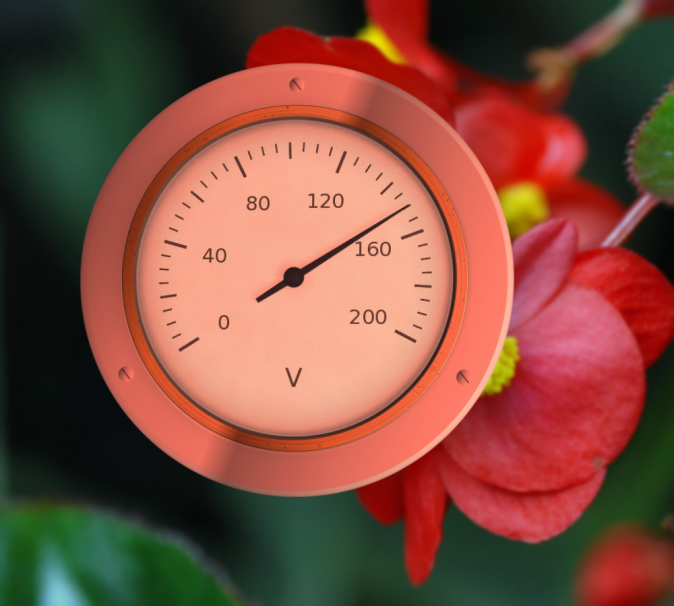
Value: 150 V
